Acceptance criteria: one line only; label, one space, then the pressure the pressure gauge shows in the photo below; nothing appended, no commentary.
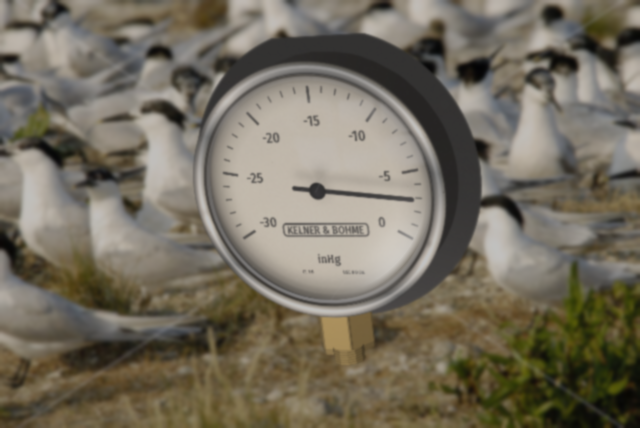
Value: -3 inHg
